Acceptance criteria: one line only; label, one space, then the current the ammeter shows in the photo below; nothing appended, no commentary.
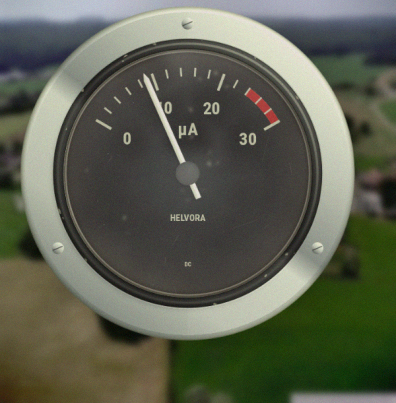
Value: 9 µA
